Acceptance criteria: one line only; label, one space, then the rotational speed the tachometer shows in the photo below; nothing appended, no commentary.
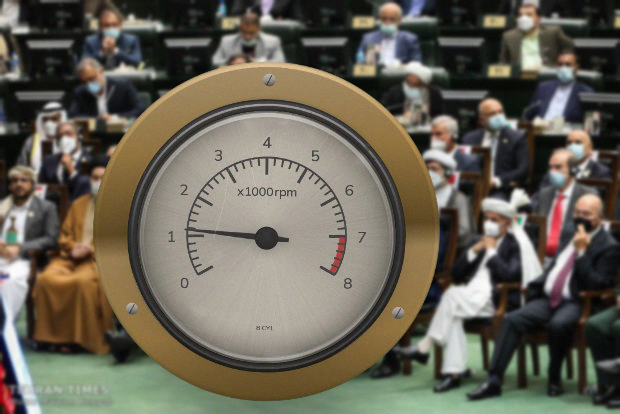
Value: 1200 rpm
